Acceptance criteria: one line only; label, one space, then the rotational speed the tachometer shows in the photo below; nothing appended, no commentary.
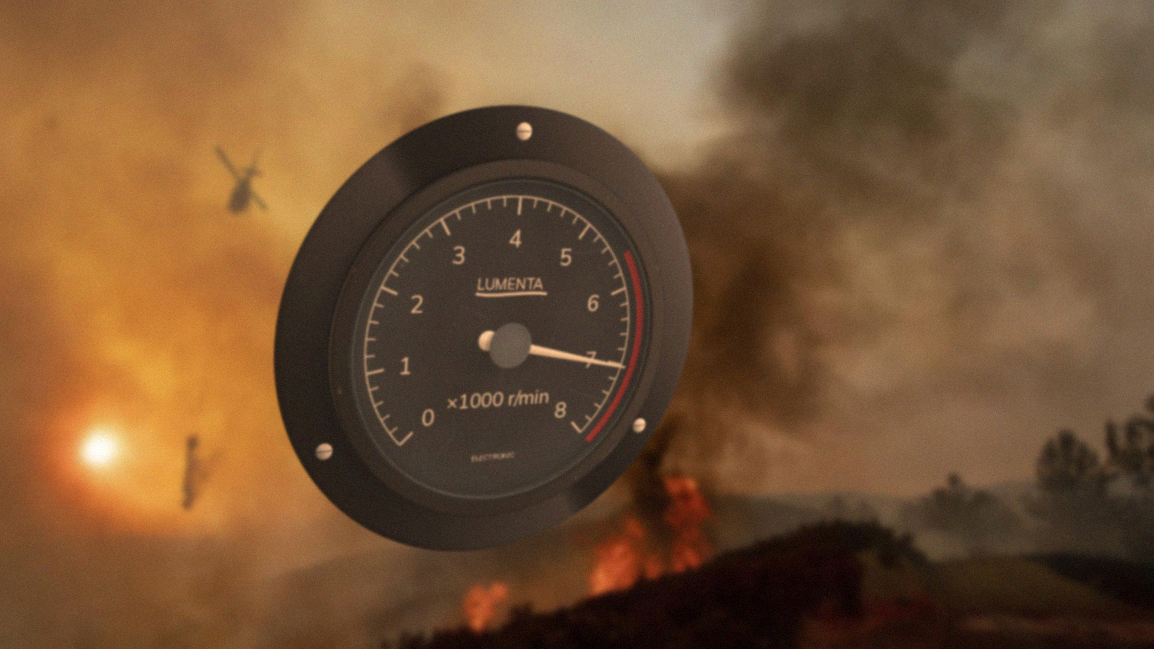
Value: 7000 rpm
